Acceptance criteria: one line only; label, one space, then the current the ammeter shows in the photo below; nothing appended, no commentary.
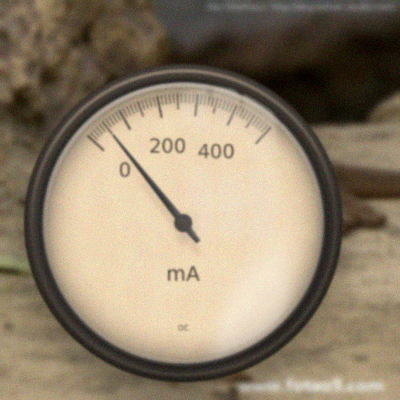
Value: 50 mA
